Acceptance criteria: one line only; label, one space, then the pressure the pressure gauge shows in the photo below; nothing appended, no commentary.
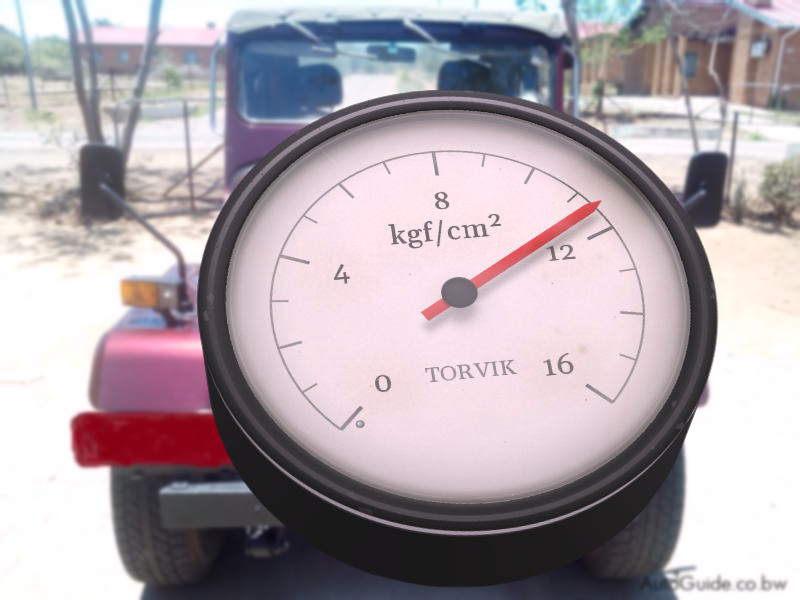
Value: 11.5 kg/cm²
